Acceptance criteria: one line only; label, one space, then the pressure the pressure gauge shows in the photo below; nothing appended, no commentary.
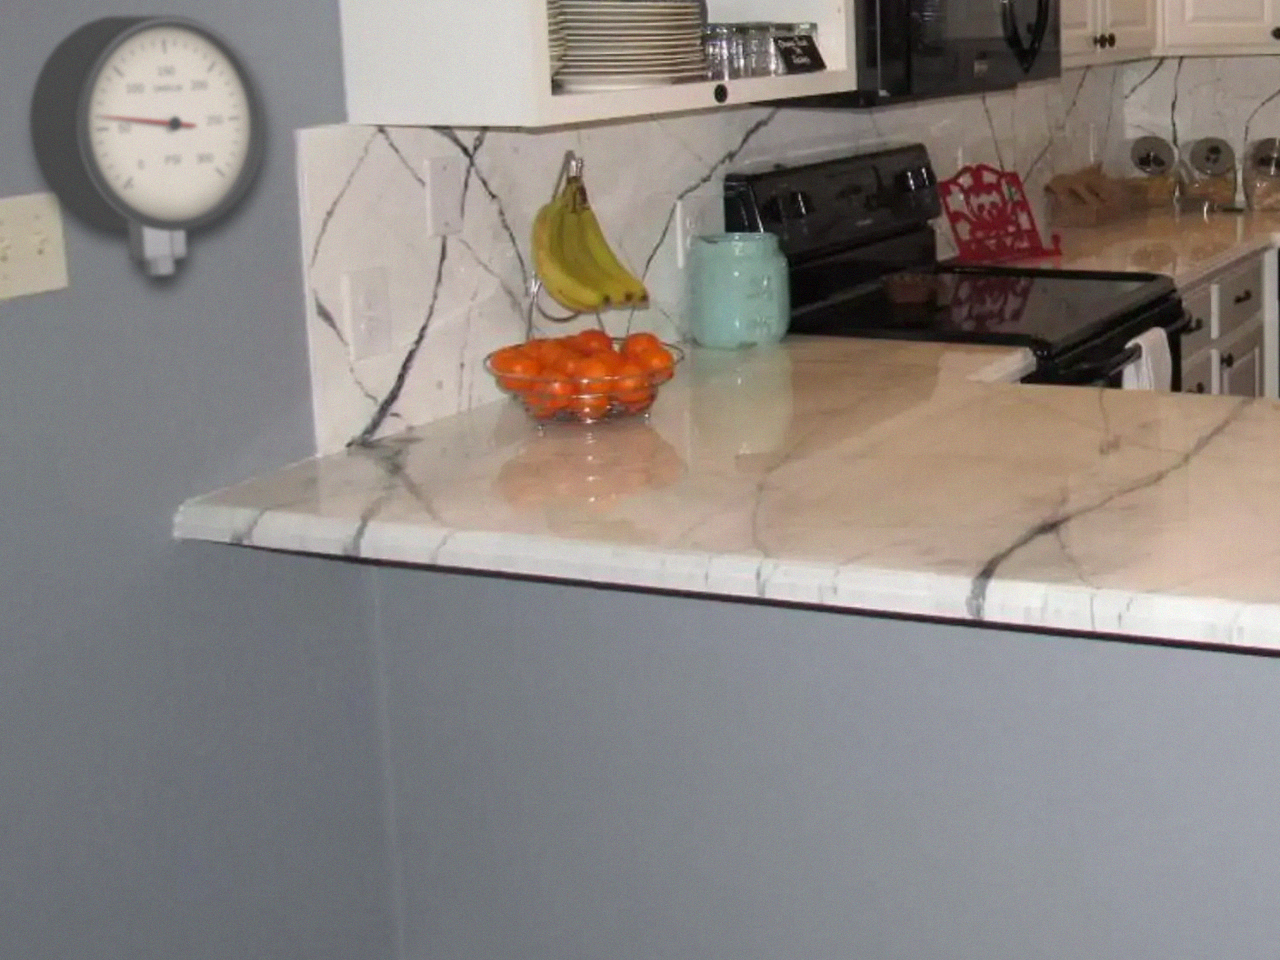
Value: 60 psi
